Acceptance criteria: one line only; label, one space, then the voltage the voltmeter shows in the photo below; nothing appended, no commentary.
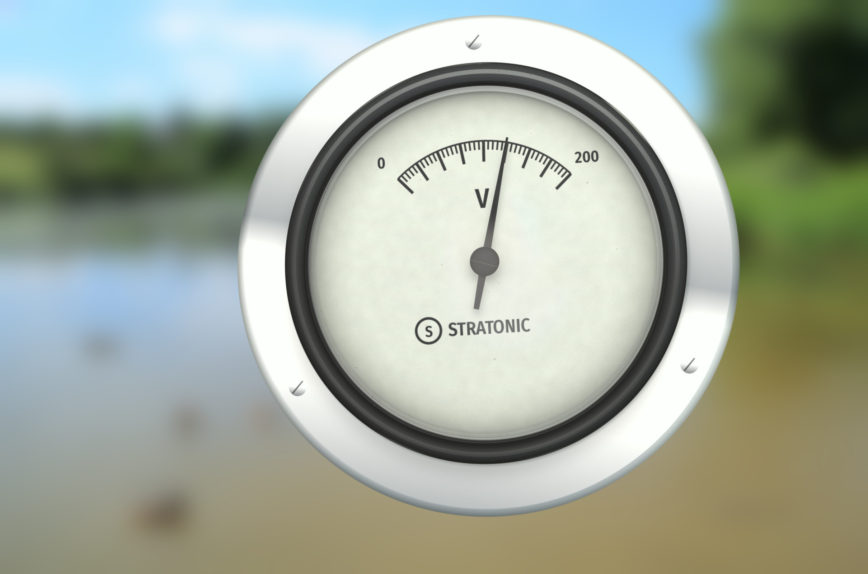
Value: 125 V
